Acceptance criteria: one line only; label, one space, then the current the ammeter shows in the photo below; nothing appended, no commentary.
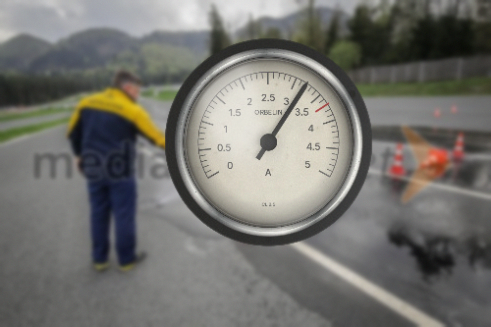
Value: 3.2 A
